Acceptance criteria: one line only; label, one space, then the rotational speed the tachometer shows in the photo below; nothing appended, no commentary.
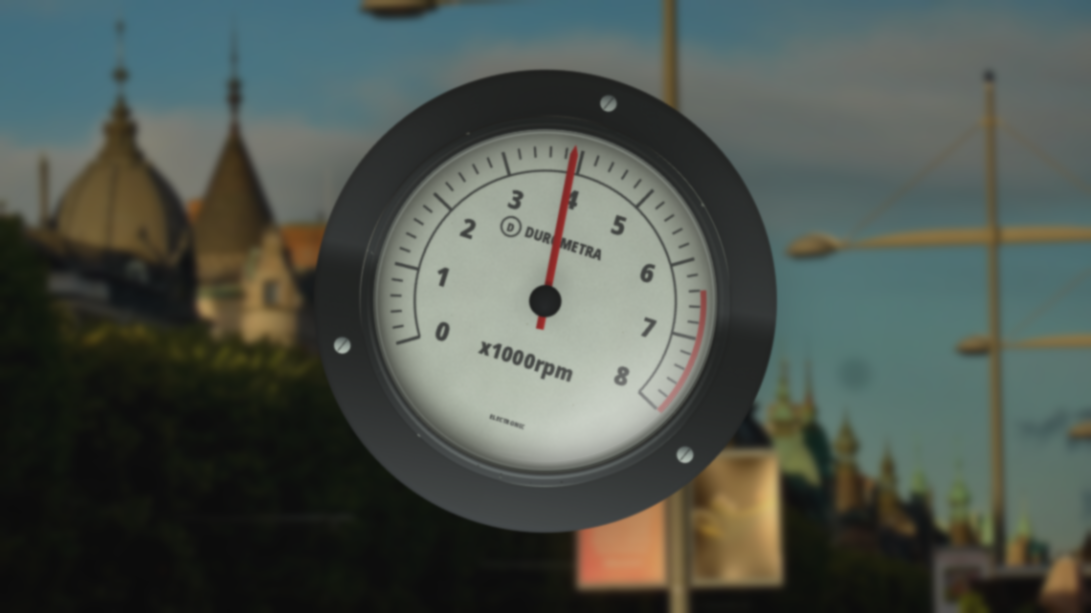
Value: 3900 rpm
